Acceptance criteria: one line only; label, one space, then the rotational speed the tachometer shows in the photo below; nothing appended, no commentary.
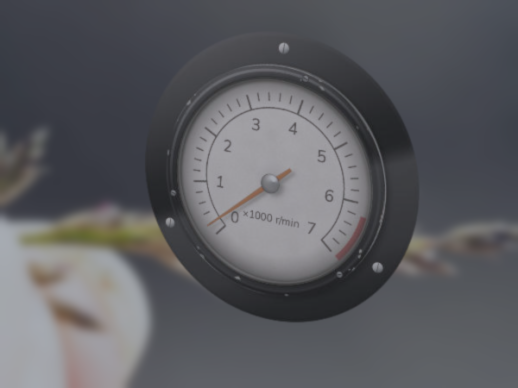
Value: 200 rpm
